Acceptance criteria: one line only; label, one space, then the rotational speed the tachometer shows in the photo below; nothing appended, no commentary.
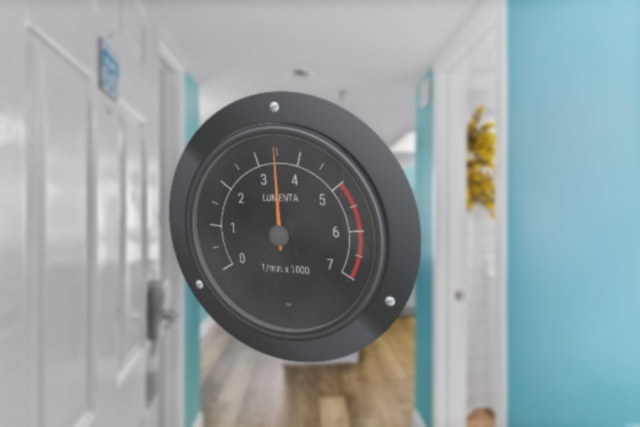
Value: 3500 rpm
